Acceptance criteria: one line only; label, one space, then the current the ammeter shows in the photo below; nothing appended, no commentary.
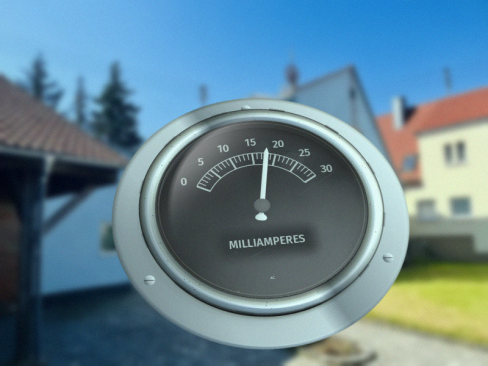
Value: 18 mA
